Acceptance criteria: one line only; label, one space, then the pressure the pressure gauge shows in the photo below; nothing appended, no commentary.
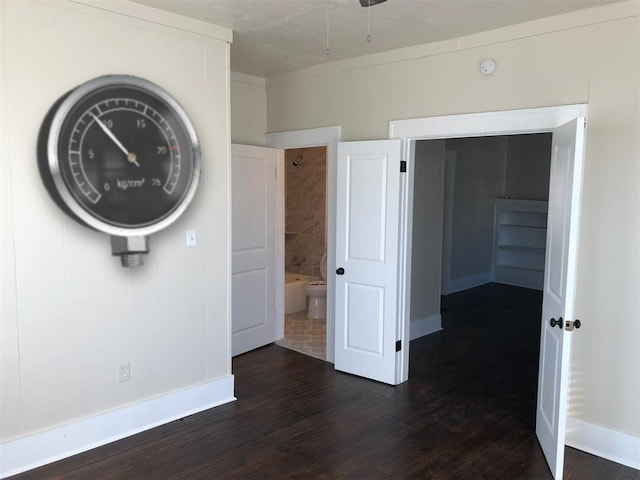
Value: 9 kg/cm²
